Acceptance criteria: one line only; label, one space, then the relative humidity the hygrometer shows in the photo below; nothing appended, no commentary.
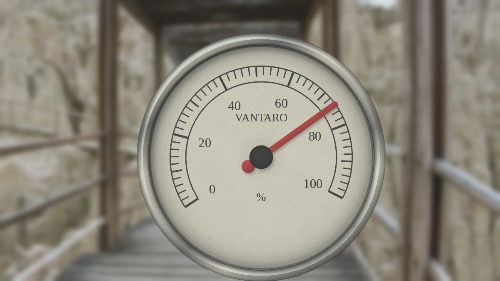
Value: 74 %
